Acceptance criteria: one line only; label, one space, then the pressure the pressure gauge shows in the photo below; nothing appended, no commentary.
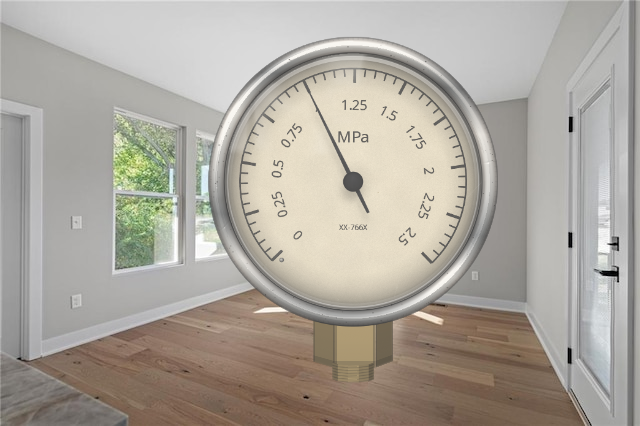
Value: 1 MPa
